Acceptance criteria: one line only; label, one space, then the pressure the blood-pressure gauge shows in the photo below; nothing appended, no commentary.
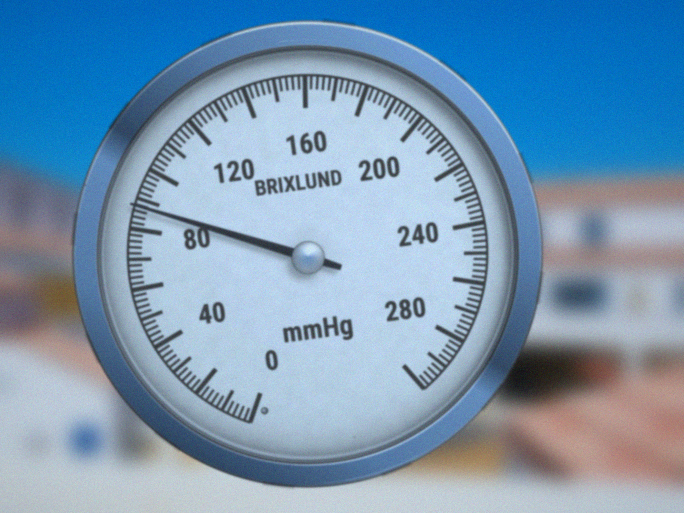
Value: 88 mmHg
